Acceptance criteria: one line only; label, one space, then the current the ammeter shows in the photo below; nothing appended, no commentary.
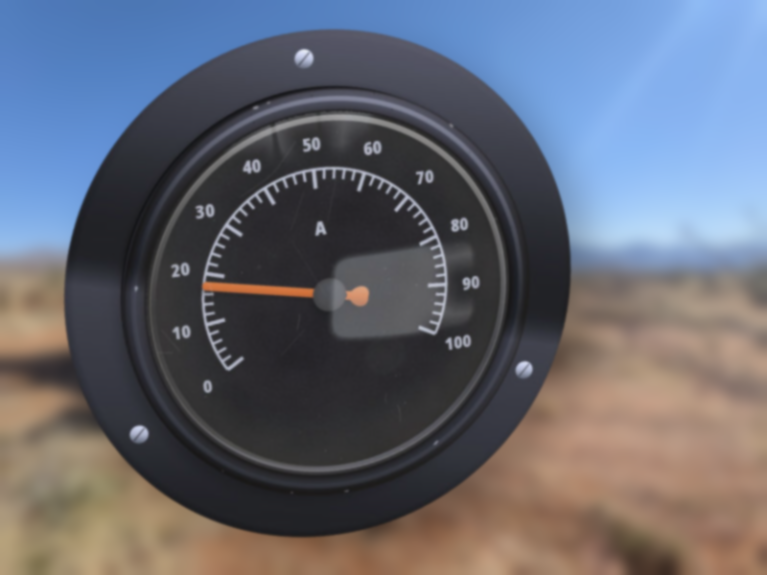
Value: 18 A
